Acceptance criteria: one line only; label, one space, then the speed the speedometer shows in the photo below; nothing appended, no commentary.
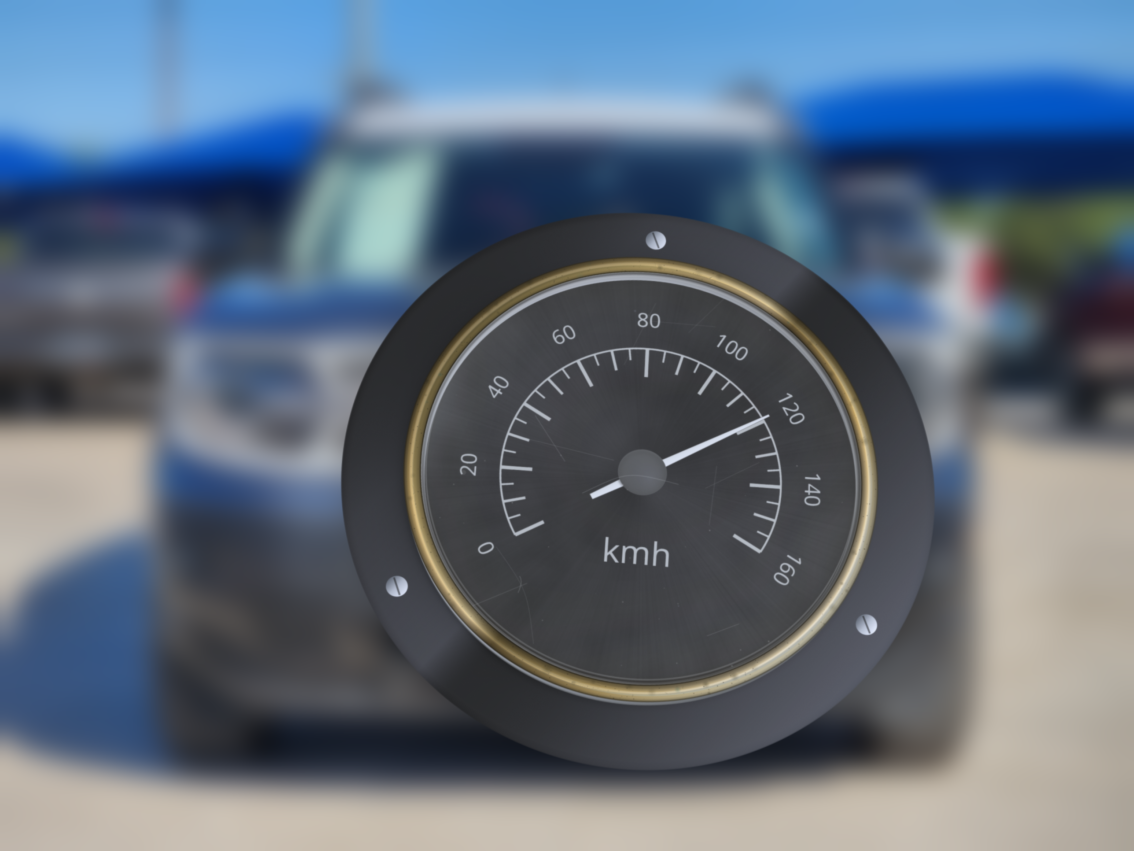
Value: 120 km/h
